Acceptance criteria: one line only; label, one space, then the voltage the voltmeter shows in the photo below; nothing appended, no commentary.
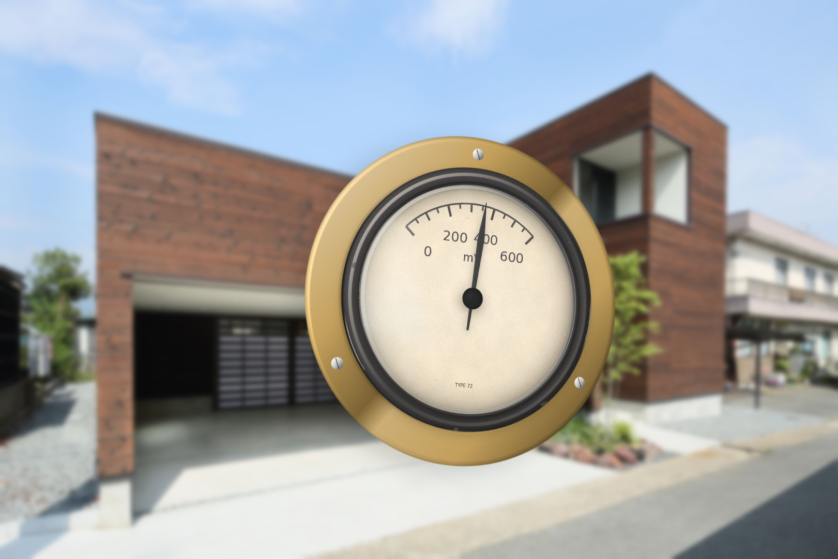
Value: 350 mV
